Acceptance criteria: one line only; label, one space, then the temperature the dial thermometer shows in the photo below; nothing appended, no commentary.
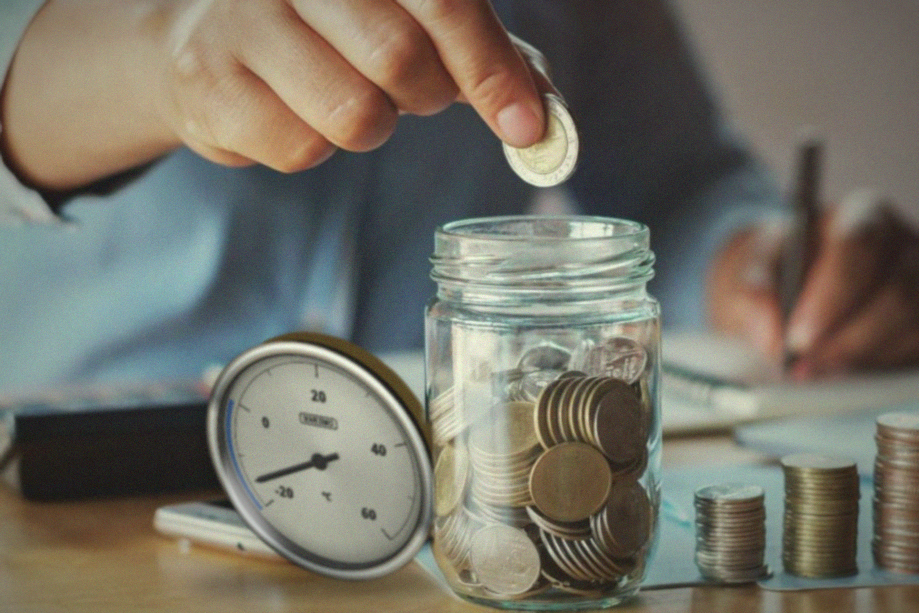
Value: -15 °C
